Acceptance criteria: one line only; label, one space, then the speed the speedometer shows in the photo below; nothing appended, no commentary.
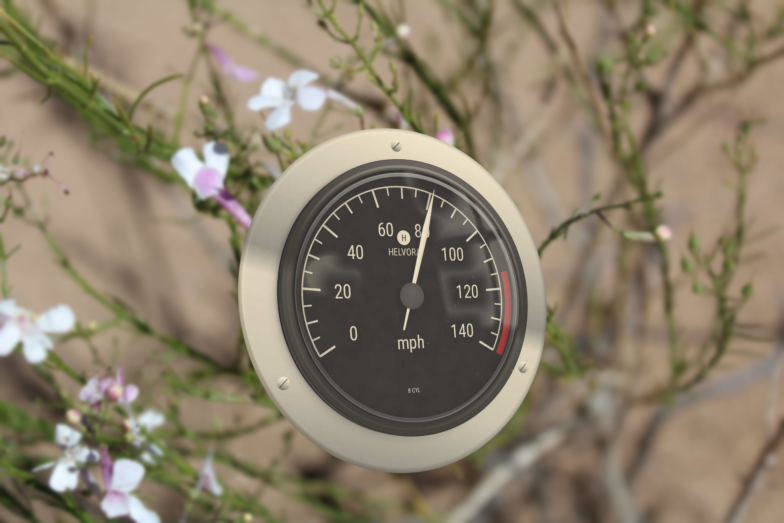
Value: 80 mph
